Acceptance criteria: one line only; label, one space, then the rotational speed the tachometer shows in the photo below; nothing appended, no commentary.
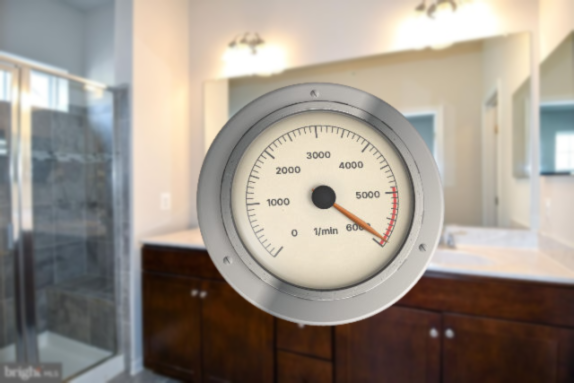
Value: 5900 rpm
